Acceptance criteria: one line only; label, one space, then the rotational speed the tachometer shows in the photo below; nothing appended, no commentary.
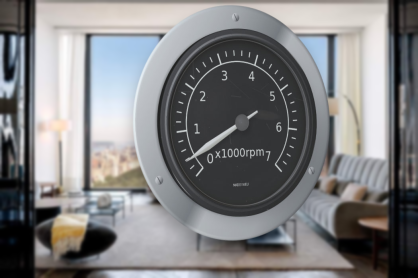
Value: 400 rpm
